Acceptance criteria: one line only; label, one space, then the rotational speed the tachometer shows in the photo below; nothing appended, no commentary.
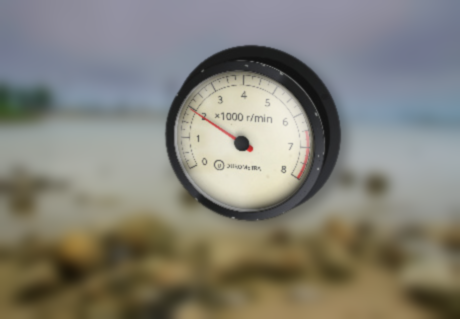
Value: 2000 rpm
